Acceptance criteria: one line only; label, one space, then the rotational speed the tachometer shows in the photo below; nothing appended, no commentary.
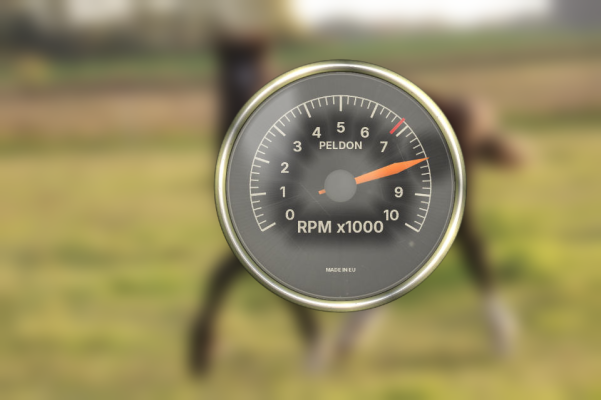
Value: 8000 rpm
